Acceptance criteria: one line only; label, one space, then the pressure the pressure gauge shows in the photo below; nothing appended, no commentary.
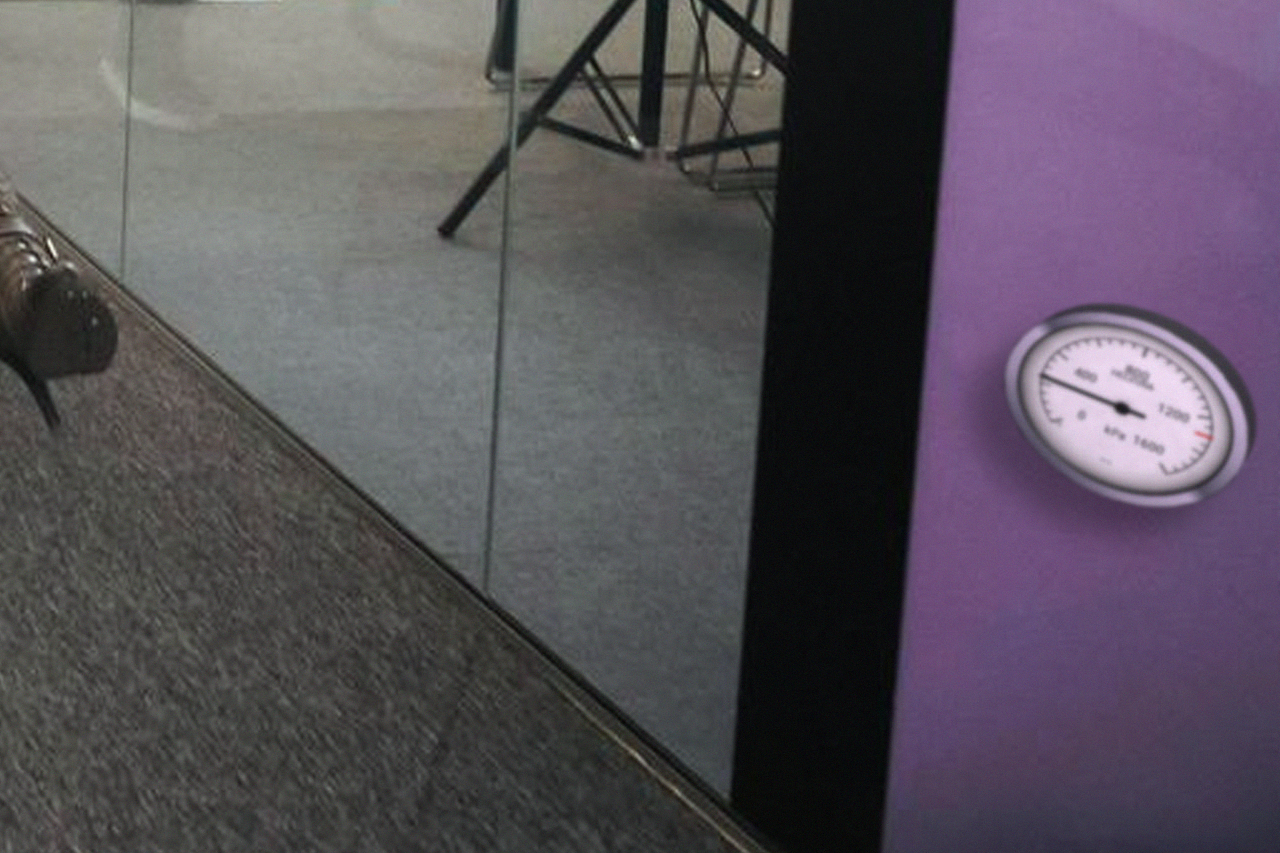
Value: 250 kPa
